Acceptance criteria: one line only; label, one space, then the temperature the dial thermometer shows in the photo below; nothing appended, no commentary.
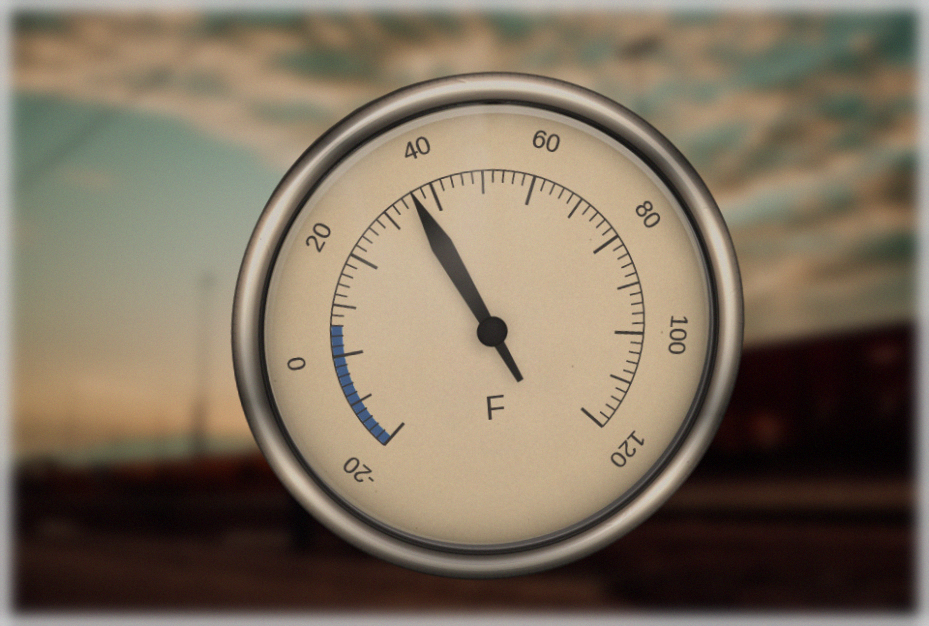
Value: 36 °F
